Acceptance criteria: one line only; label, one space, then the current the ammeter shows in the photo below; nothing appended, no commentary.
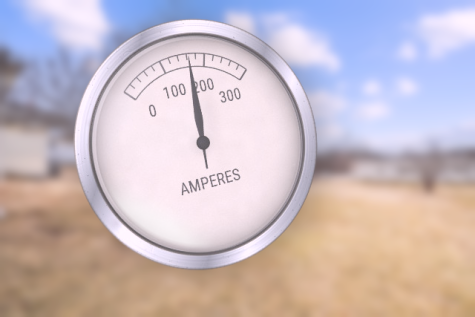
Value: 160 A
